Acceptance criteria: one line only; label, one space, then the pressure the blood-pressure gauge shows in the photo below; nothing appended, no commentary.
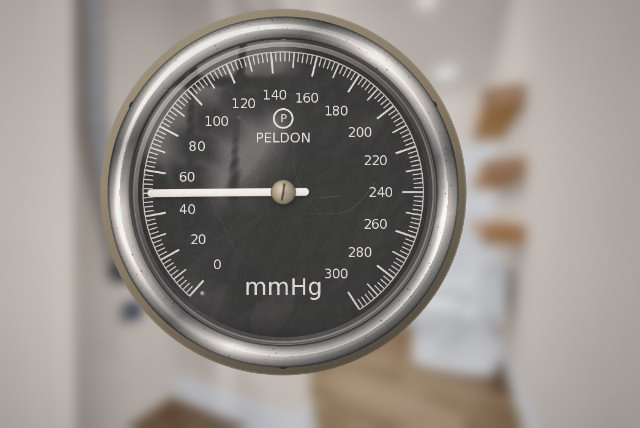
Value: 50 mmHg
